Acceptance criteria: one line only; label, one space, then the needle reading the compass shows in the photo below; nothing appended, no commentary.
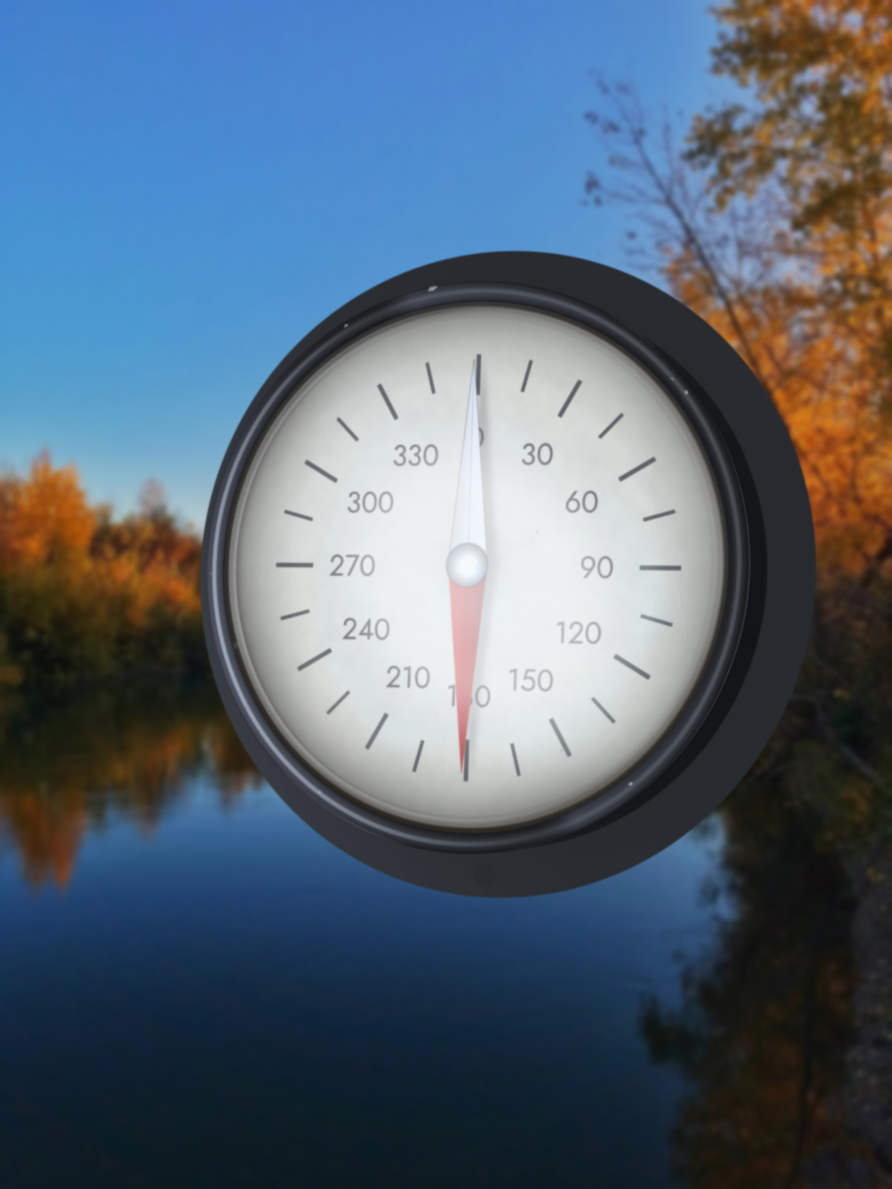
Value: 180 °
